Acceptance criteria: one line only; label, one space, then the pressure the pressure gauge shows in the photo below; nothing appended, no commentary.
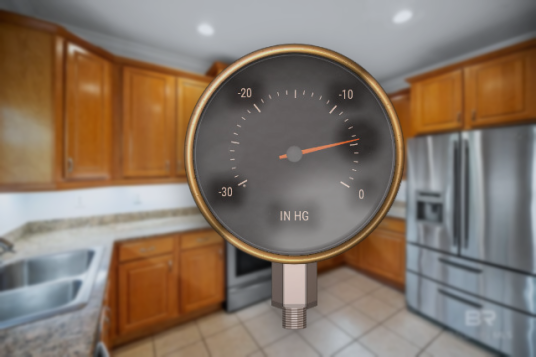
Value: -5.5 inHg
